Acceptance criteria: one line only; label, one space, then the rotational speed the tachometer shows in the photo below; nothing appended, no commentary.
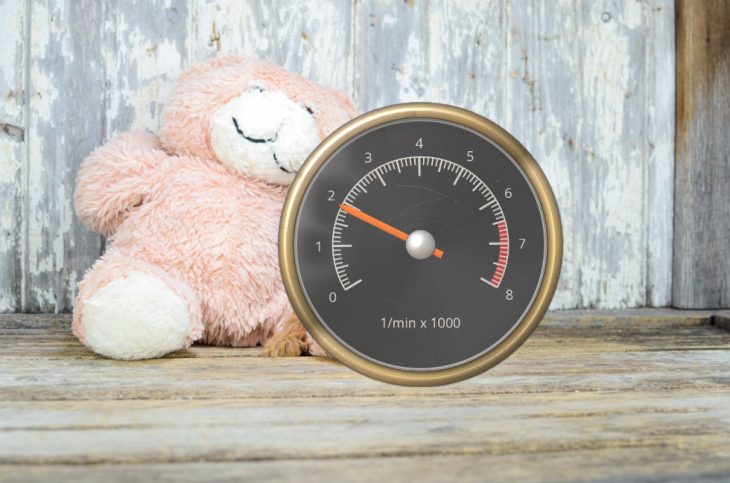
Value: 1900 rpm
